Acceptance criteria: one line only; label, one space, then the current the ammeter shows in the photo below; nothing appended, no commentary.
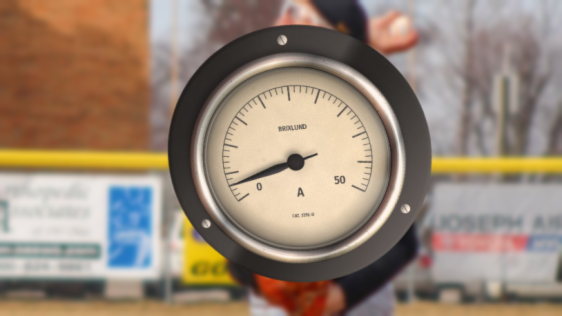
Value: 3 A
